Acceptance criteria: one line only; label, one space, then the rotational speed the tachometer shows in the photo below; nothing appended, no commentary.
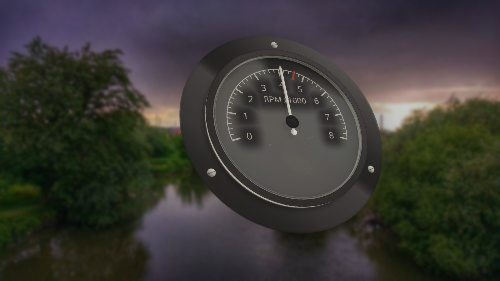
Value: 4000 rpm
